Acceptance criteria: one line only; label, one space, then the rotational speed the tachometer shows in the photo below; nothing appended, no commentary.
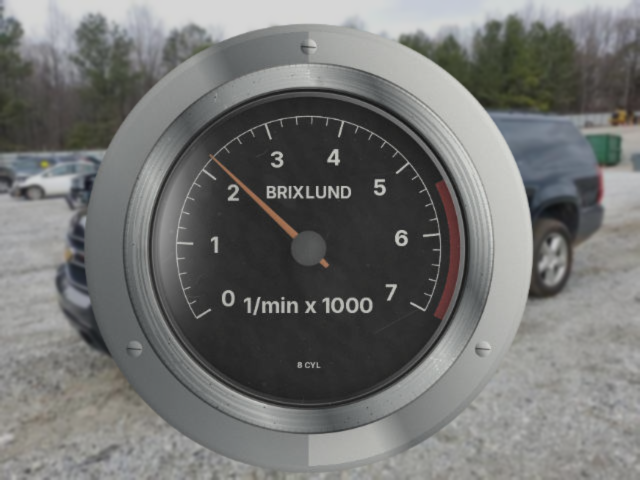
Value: 2200 rpm
